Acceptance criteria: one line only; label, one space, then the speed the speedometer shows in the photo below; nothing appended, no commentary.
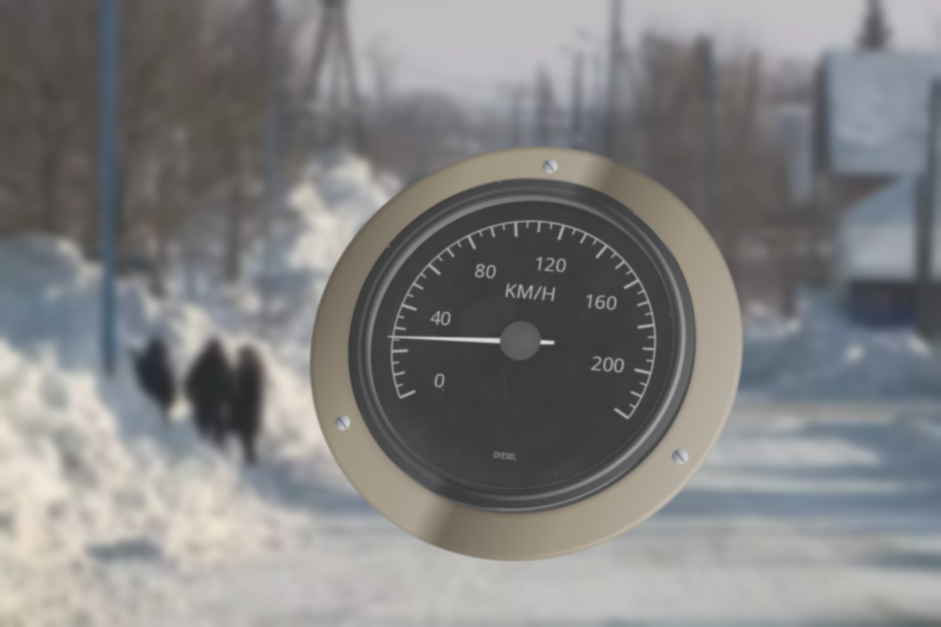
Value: 25 km/h
